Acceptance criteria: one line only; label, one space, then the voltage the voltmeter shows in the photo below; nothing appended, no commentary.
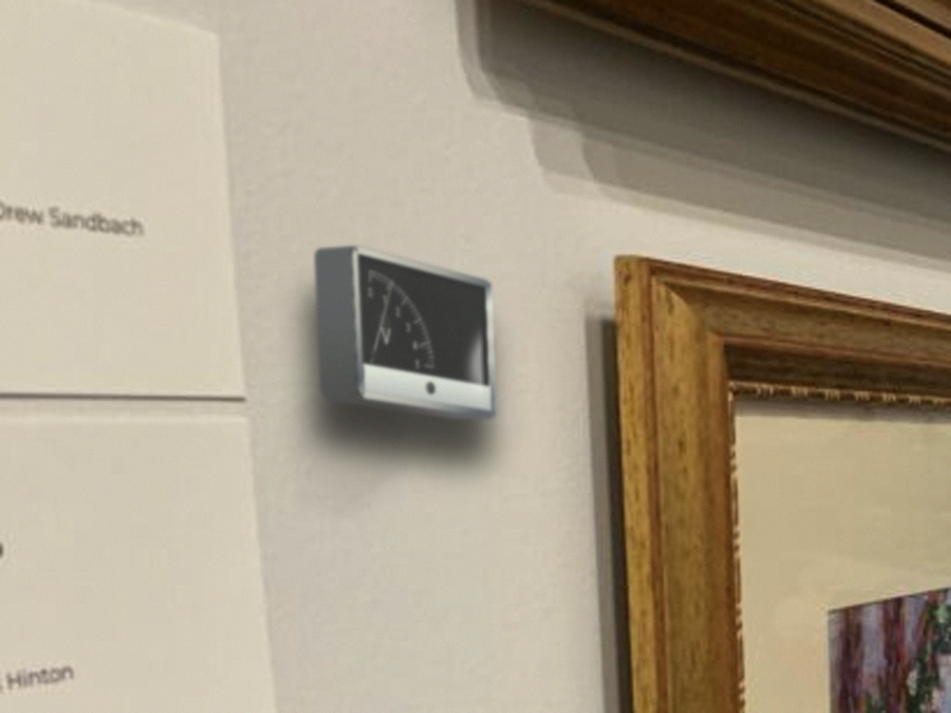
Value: 1 V
